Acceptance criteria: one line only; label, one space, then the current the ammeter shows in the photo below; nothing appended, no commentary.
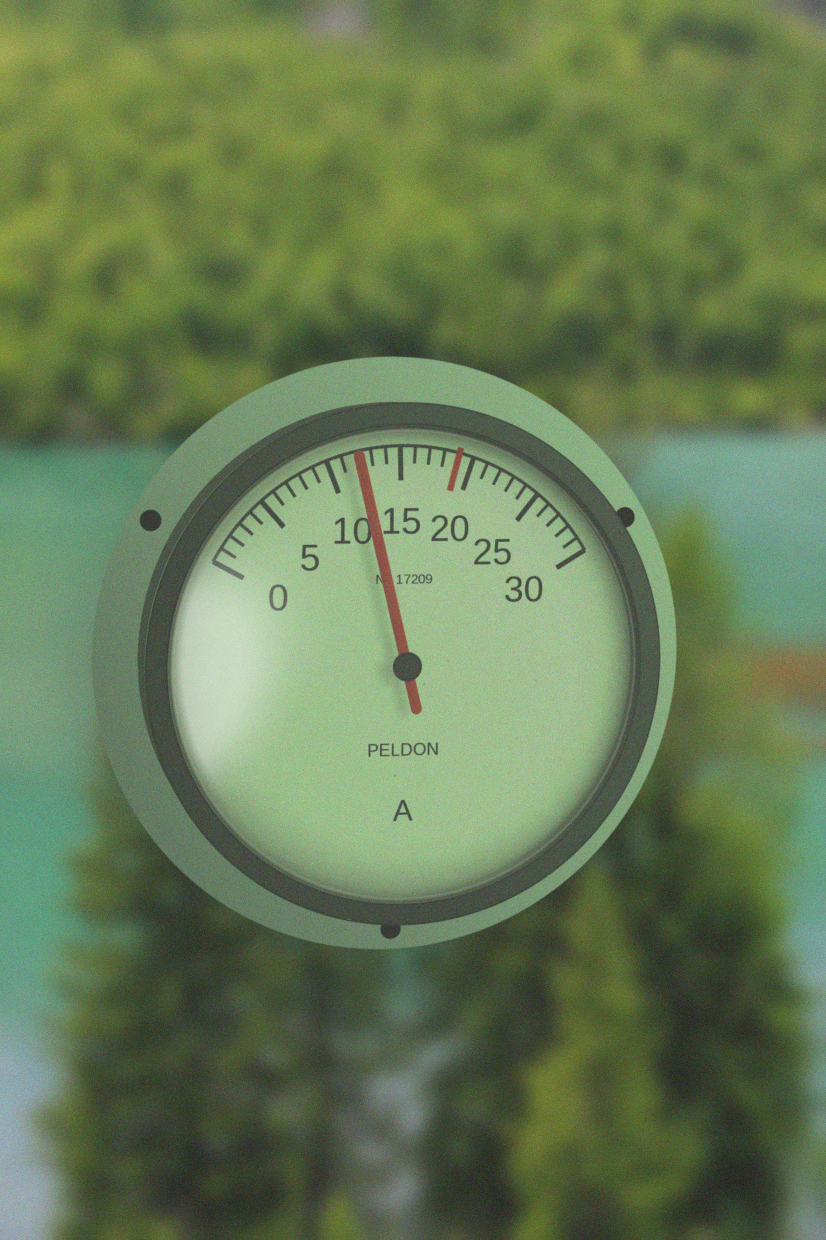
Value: 12 A
